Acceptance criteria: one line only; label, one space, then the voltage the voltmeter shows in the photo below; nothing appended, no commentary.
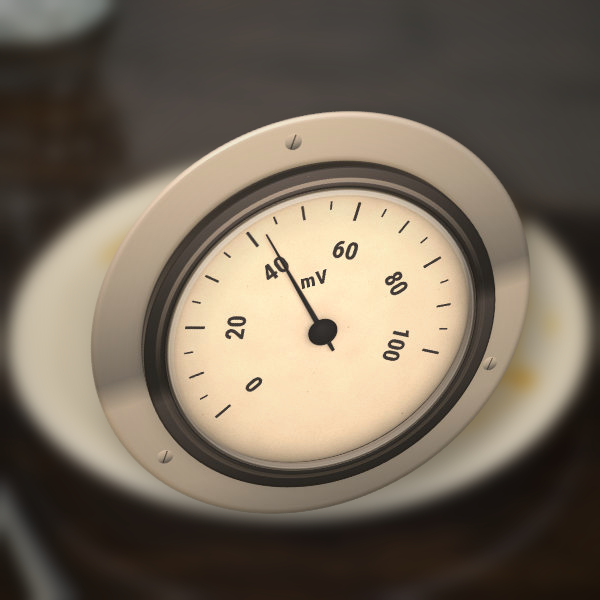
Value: 42.5 mV
